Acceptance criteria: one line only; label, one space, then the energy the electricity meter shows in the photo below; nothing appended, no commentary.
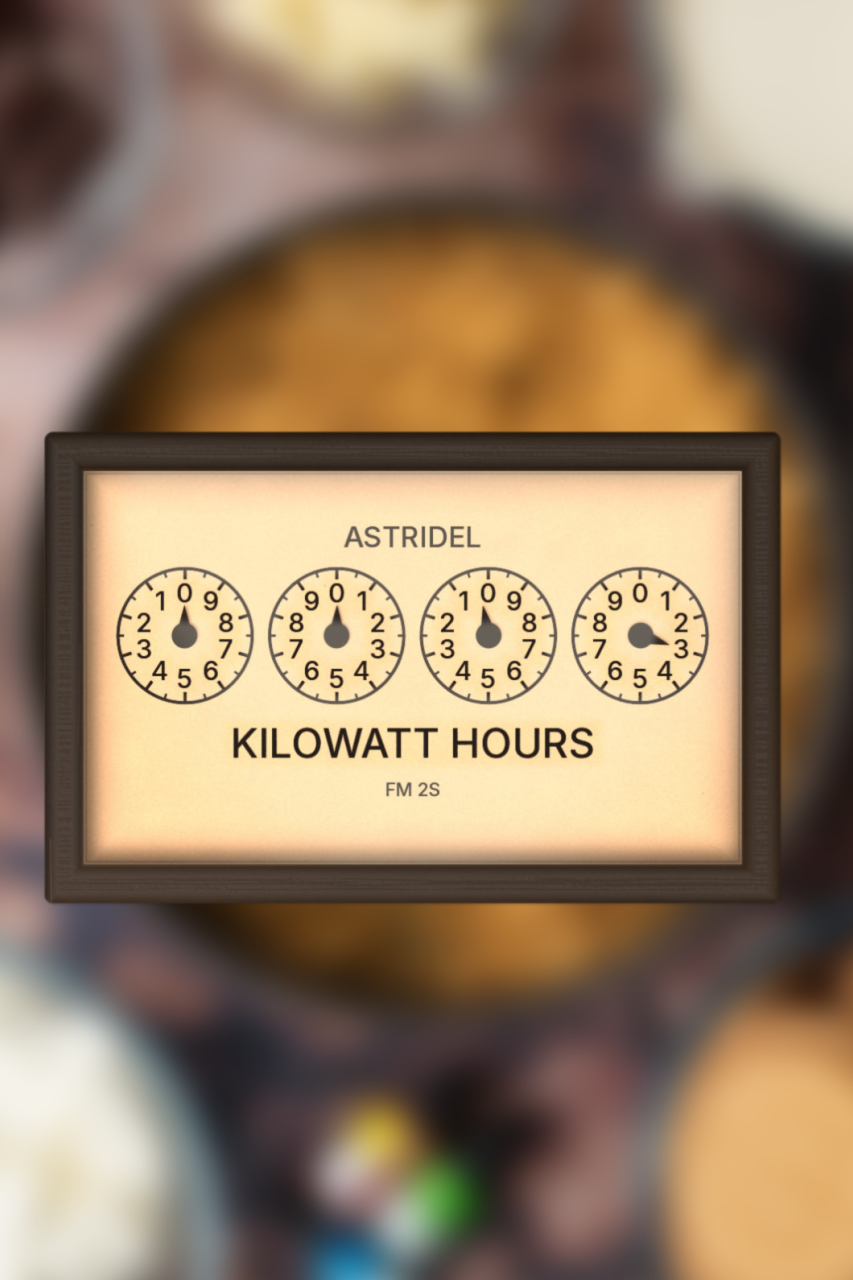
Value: 3 kWh
